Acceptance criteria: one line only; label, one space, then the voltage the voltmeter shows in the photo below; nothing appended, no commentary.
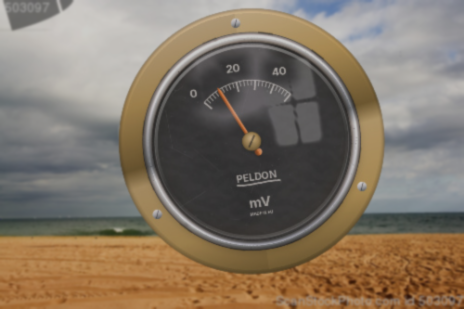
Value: 10 mV
